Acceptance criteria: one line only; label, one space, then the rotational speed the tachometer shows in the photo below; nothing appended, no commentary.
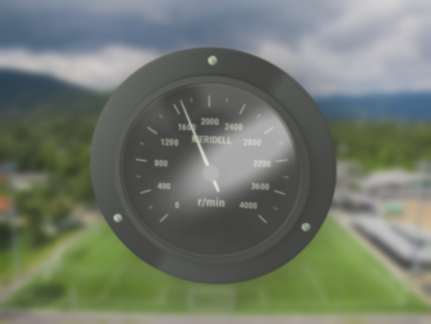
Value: 1700 rpm
